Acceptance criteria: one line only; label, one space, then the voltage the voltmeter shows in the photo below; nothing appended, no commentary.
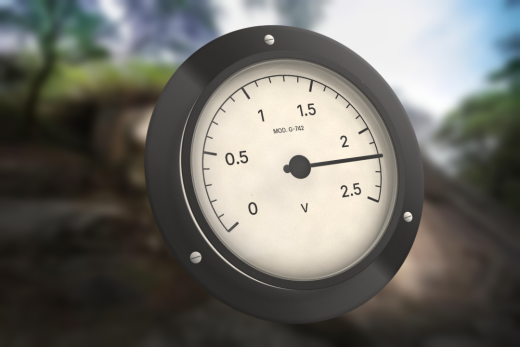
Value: 2.2 V
